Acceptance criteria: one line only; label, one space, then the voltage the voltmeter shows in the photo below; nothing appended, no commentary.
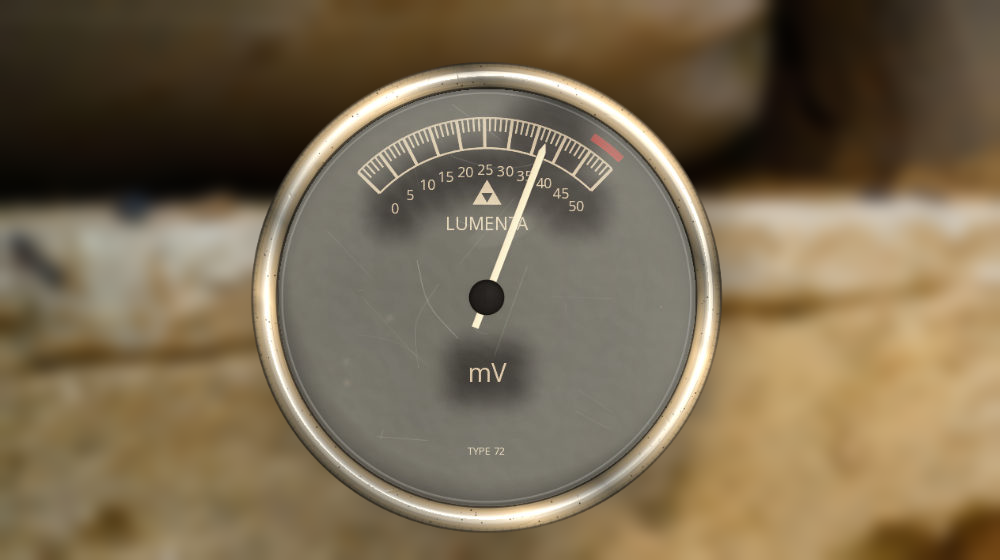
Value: 37 mV
